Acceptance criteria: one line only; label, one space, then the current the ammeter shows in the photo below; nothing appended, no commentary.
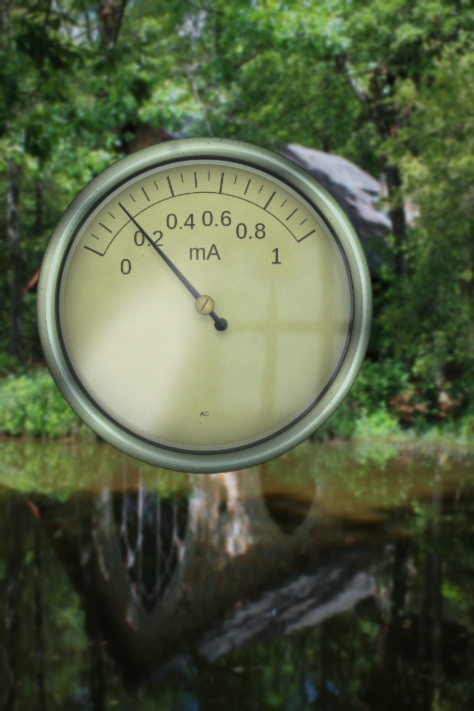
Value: 0.2 mA
